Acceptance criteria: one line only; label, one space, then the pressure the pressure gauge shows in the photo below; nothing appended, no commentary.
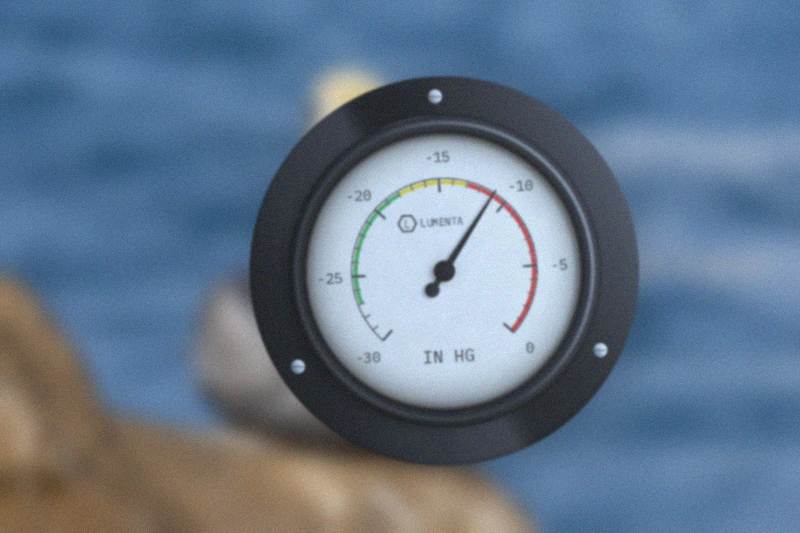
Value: -11 inHg
